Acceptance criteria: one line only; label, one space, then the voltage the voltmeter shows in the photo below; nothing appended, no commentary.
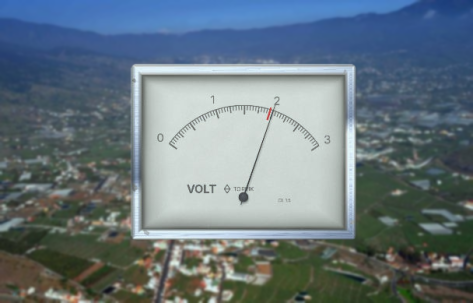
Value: 2 V
